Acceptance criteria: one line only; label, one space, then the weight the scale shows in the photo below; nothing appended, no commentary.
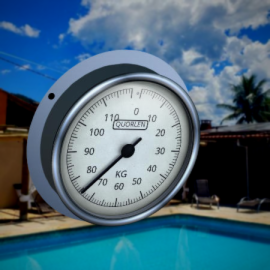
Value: 75 kg
